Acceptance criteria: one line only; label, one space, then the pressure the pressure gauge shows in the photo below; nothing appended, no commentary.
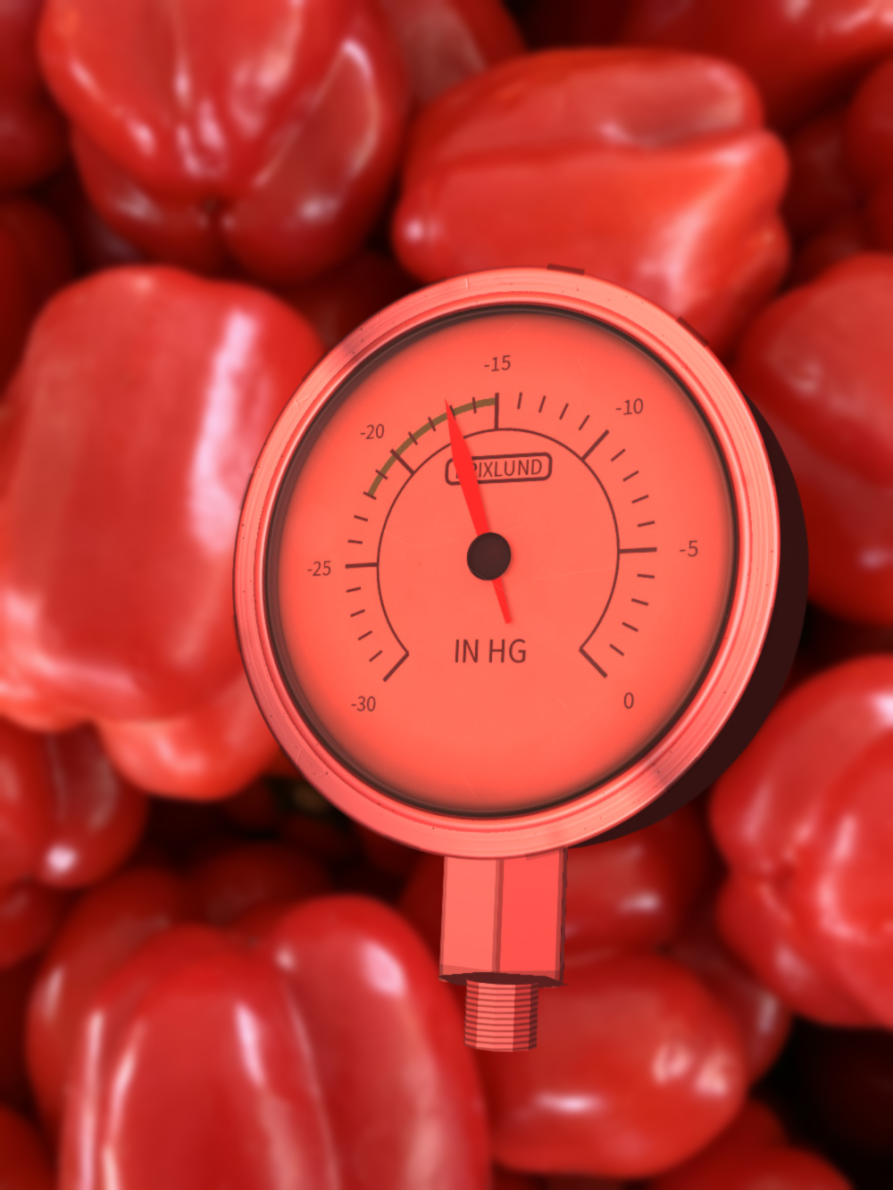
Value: -17 inHg
